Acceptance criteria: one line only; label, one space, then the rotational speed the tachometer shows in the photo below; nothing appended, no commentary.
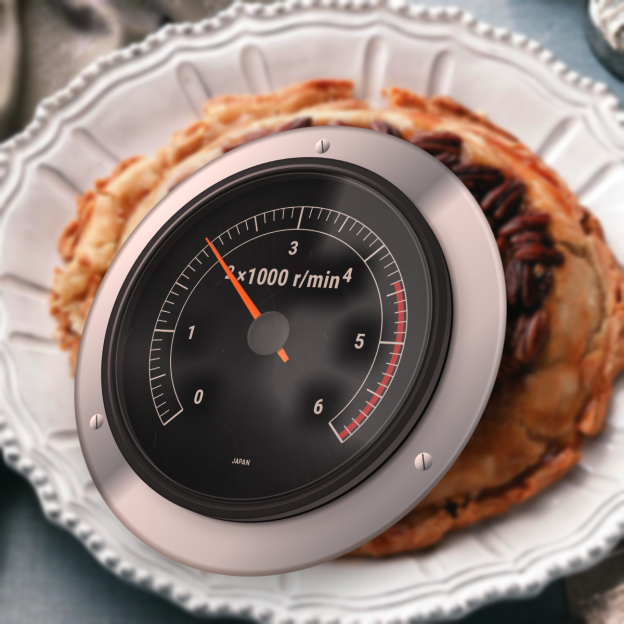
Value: 2000 rpm
